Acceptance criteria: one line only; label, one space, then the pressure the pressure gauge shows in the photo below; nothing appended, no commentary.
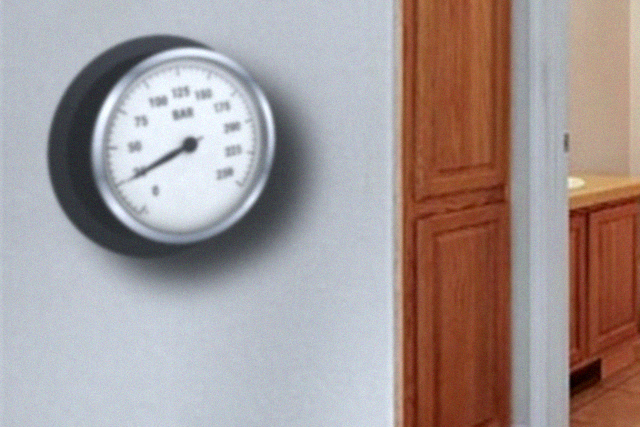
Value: 25 bar
